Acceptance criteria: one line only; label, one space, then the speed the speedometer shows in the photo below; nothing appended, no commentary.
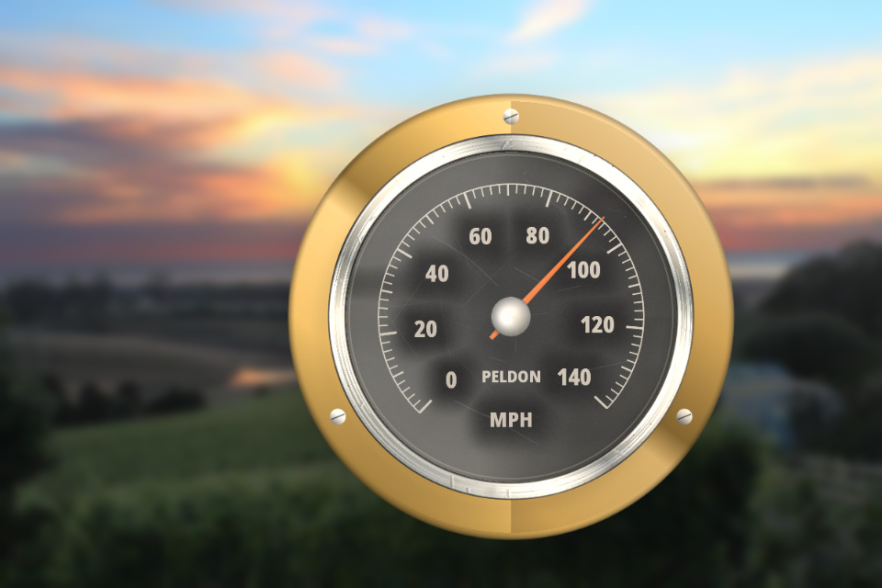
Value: 93 mph
